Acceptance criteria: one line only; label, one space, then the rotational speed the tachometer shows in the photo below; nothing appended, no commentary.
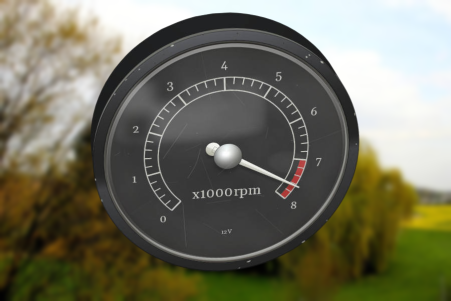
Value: 7600 rpm
